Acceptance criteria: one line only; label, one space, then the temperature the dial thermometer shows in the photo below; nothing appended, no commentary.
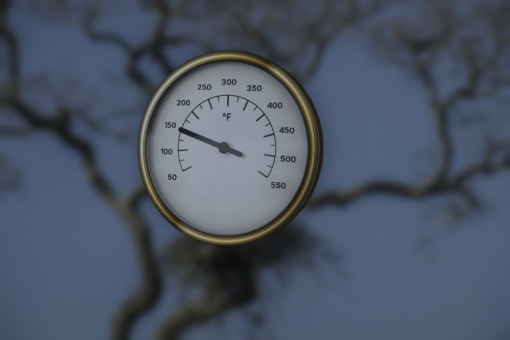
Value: 150 °F
